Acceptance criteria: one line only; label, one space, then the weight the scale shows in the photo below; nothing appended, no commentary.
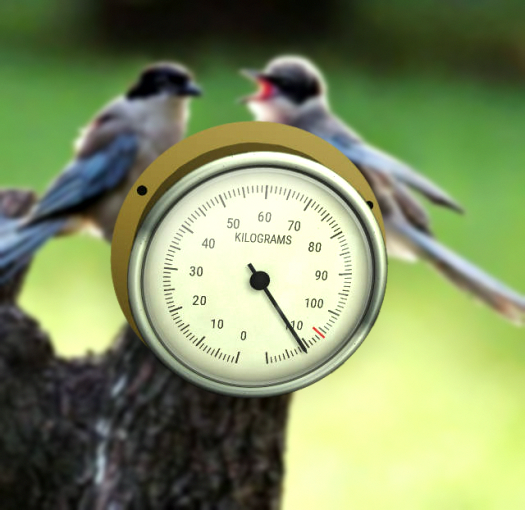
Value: 111 kg
